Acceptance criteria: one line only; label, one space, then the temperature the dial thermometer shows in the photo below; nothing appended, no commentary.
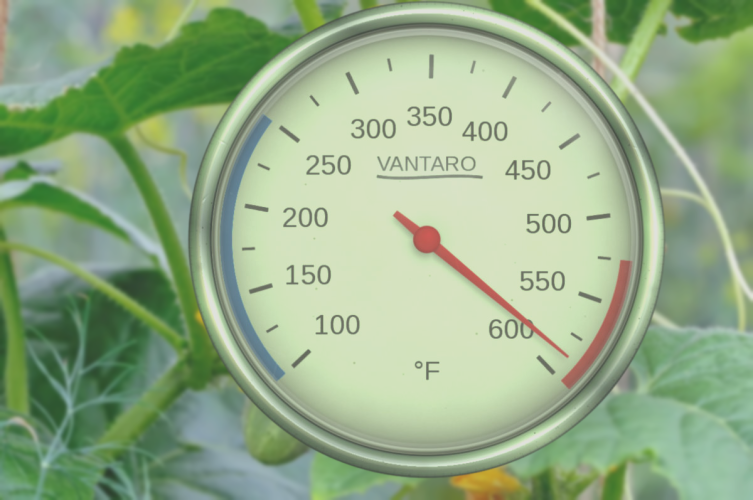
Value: 587.5 °F
